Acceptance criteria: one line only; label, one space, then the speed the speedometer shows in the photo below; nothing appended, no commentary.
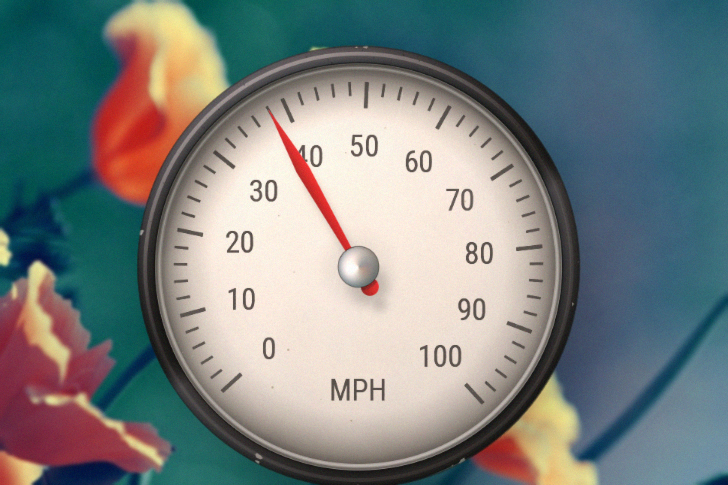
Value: 38 mph
